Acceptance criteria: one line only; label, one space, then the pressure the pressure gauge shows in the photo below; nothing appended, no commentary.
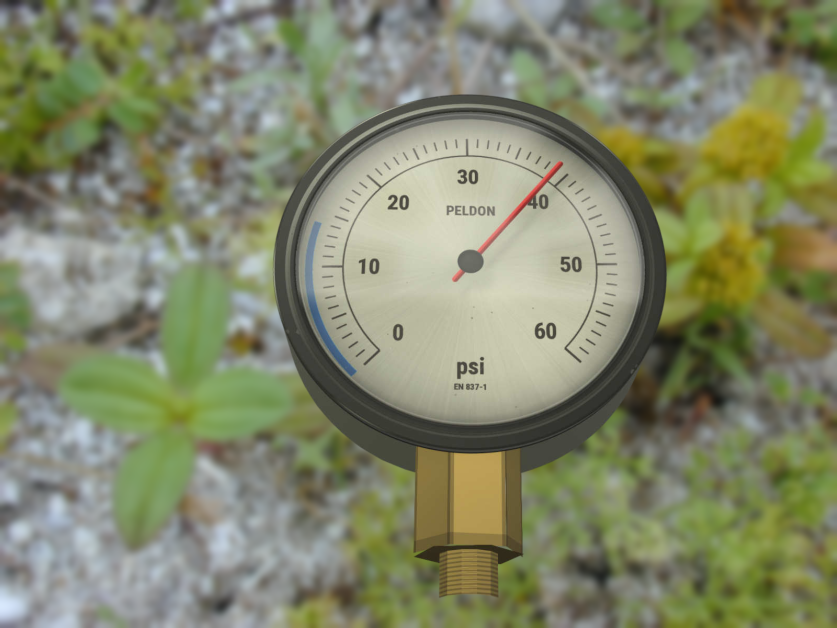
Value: 39 psi
